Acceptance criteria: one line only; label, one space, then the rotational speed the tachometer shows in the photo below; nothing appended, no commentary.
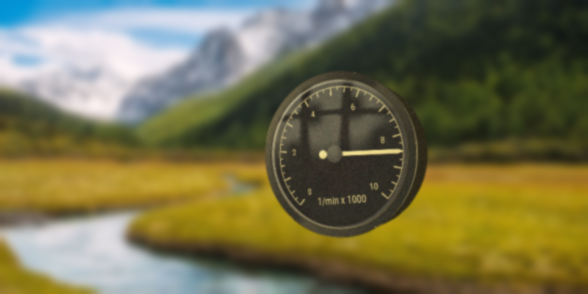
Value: 8500 rpm
